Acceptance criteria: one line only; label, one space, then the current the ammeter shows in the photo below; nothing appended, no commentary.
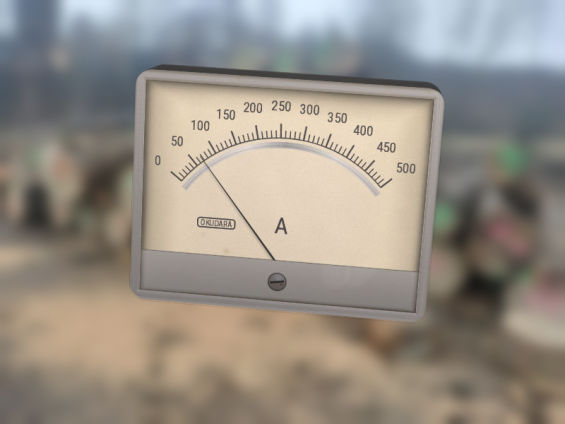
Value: 70 A
